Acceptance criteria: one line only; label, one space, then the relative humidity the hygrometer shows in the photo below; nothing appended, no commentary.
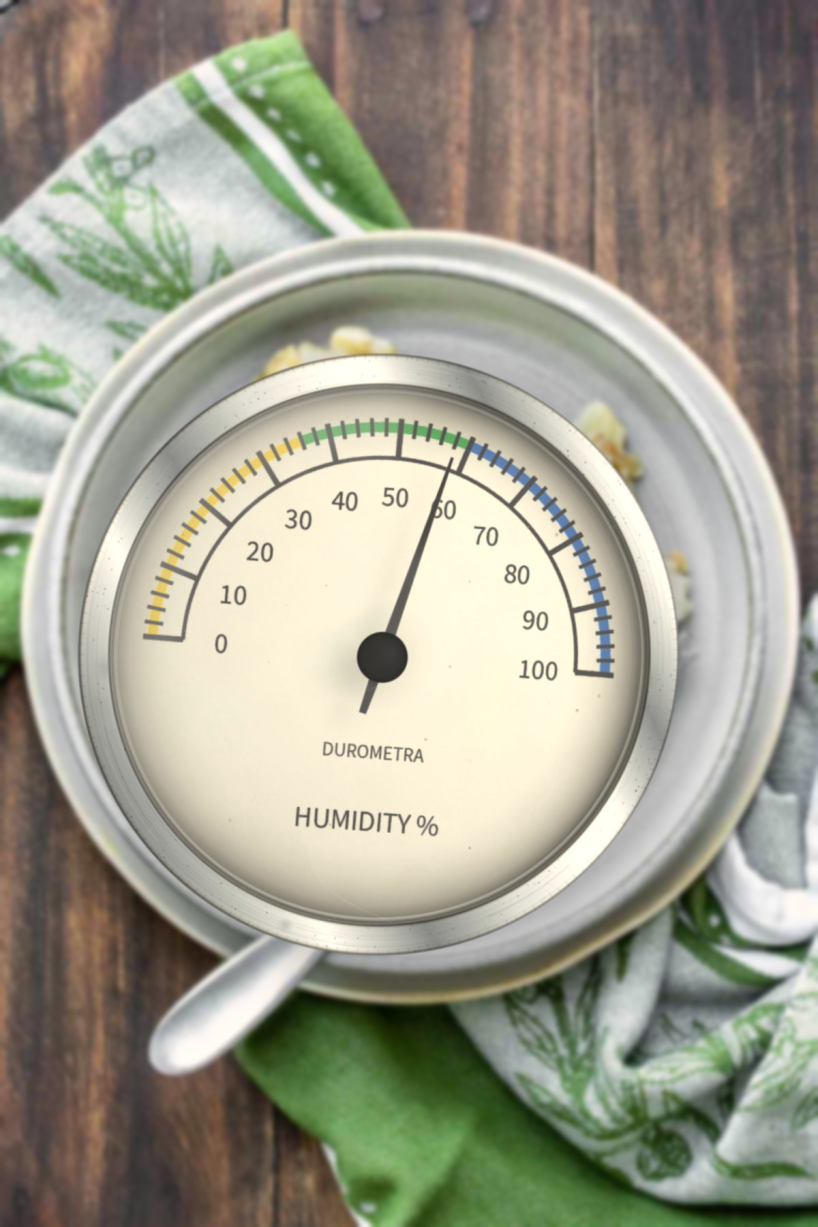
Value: 58 %
